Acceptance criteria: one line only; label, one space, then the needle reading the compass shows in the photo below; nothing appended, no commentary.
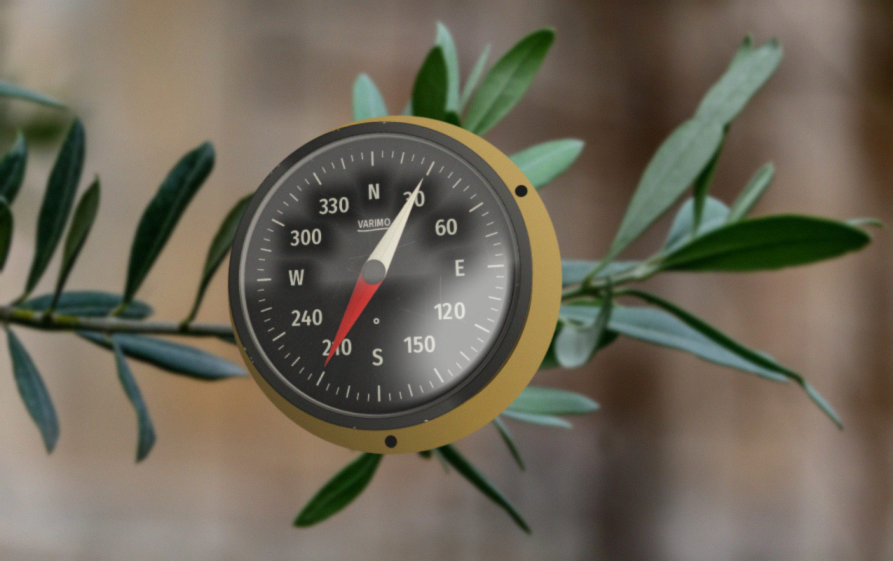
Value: 210 °
